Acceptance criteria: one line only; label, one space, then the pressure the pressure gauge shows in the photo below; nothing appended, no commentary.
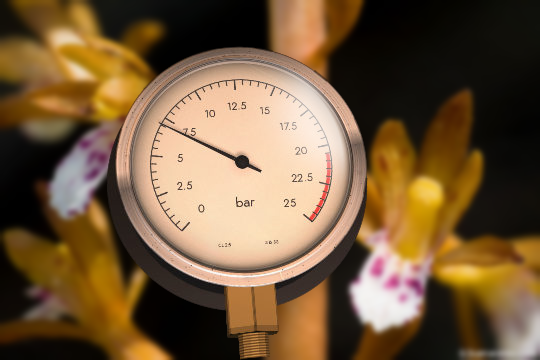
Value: 7 bar
